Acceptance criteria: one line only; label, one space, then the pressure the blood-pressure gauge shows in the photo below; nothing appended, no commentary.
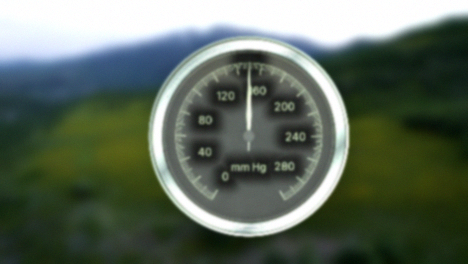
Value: 150 mmHg
